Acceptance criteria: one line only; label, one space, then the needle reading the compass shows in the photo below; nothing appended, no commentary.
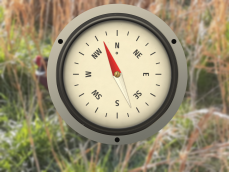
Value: 337.5 °
